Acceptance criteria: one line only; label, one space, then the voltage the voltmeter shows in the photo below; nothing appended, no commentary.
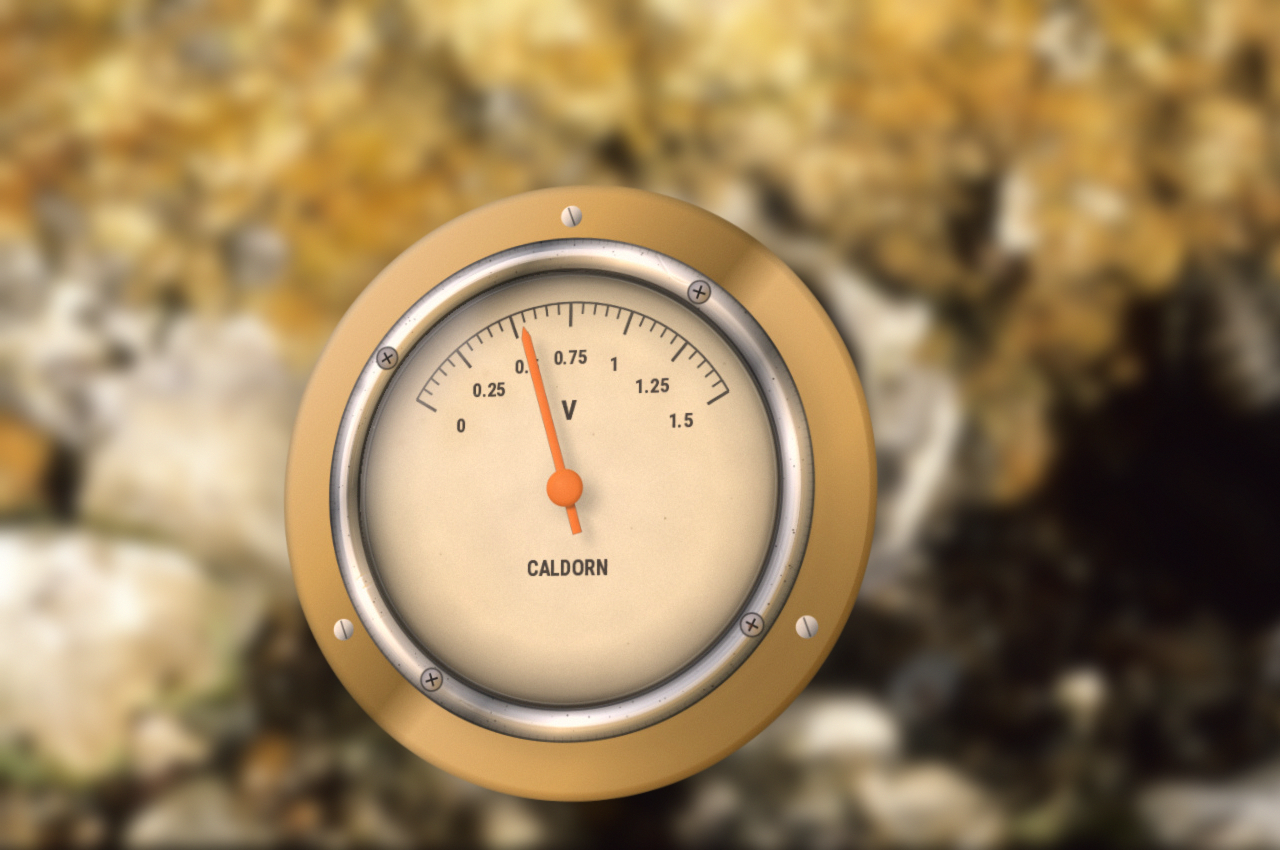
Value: 0.55 V
